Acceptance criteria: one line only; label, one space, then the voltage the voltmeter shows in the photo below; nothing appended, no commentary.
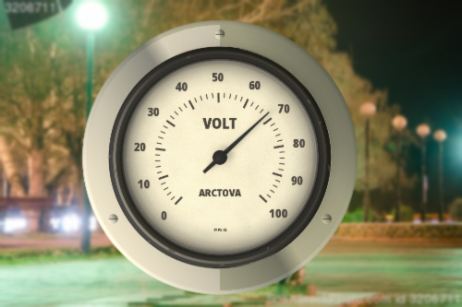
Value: 68 V
